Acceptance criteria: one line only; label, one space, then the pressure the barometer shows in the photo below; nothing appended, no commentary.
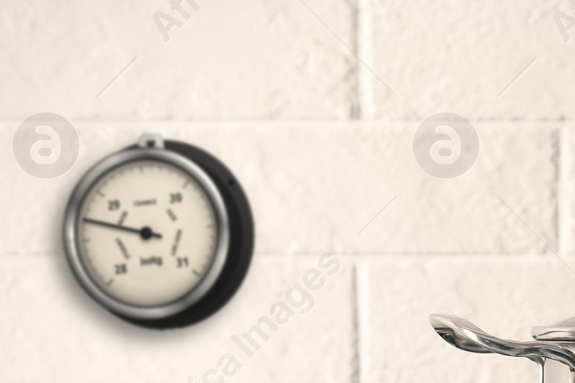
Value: 28.7 inHg
